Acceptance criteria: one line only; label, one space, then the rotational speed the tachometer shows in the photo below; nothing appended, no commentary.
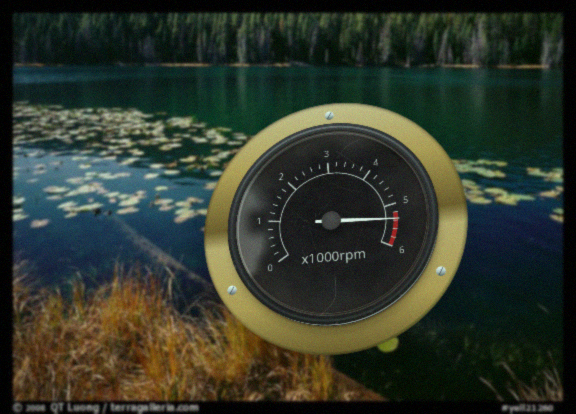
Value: 5400 rpm
